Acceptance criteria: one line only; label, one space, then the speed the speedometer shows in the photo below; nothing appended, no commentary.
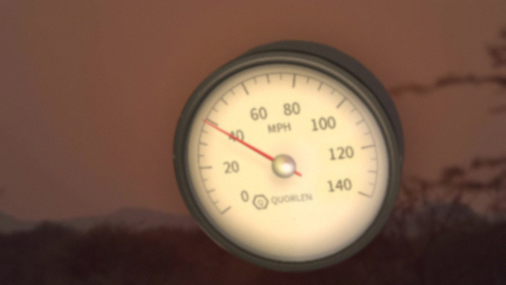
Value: 40 mph
